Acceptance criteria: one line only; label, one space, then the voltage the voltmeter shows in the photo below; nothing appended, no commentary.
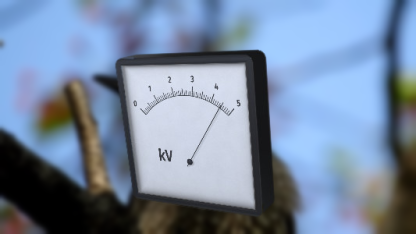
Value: 4.5 kV
